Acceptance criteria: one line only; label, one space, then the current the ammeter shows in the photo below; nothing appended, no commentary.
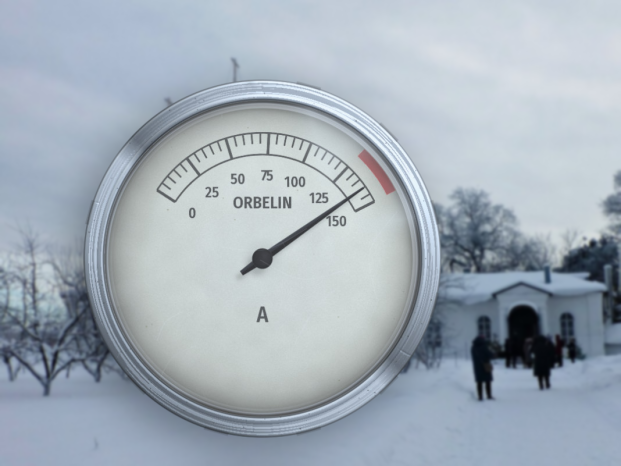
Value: 140 A
